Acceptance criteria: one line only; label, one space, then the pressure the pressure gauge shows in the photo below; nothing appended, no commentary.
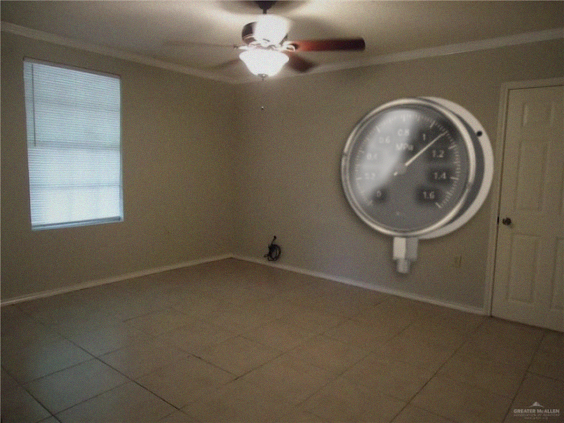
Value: 1.1 MPa
